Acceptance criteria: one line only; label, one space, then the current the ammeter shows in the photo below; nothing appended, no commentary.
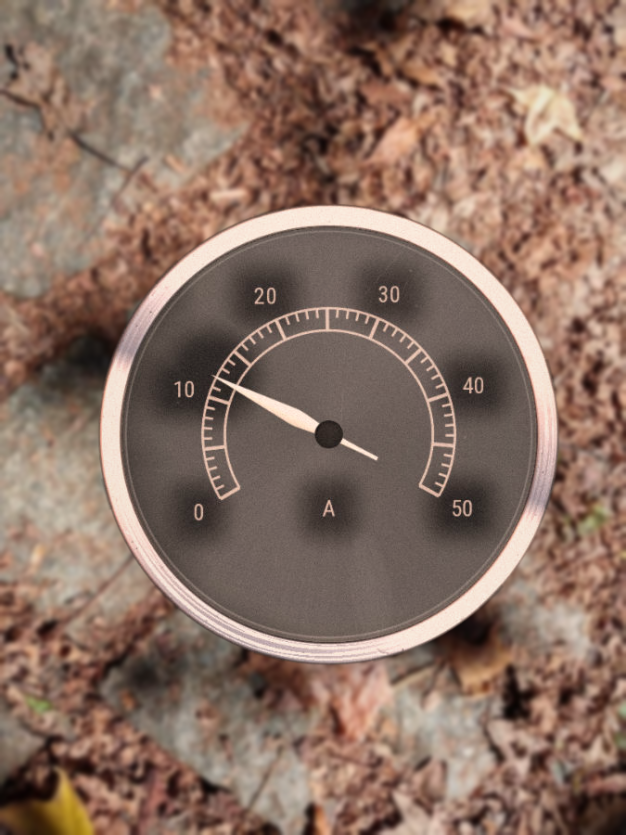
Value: 12 A
